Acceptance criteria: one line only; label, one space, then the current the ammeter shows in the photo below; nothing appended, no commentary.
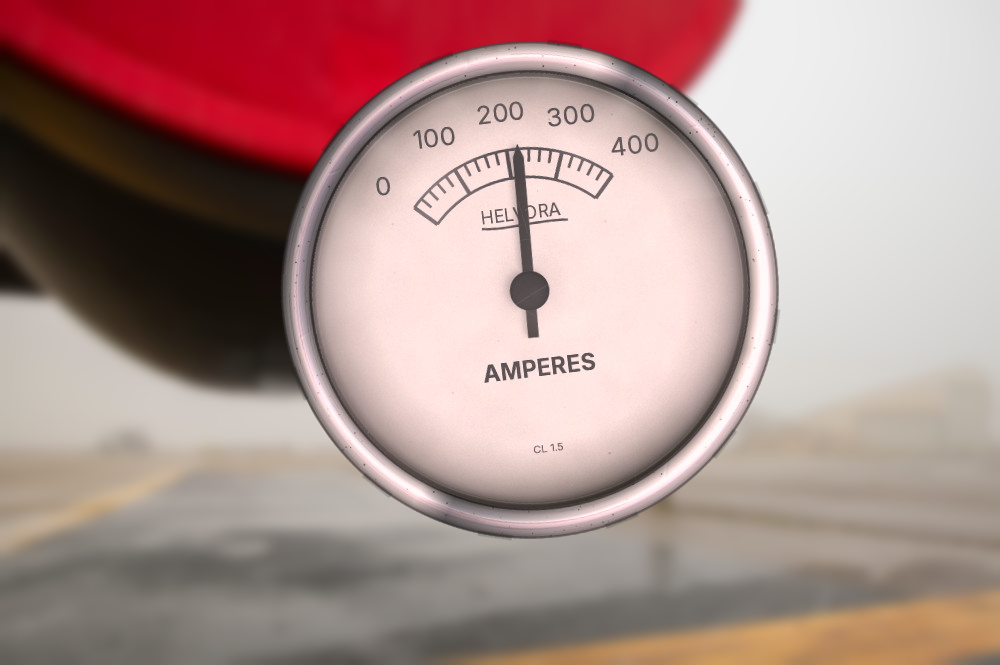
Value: 220 A
